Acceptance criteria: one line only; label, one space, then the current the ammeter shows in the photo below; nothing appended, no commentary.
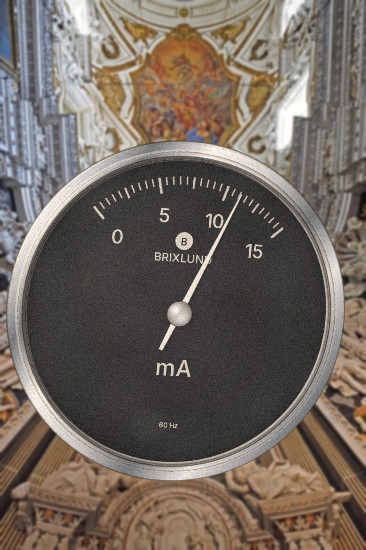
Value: 11 mA
